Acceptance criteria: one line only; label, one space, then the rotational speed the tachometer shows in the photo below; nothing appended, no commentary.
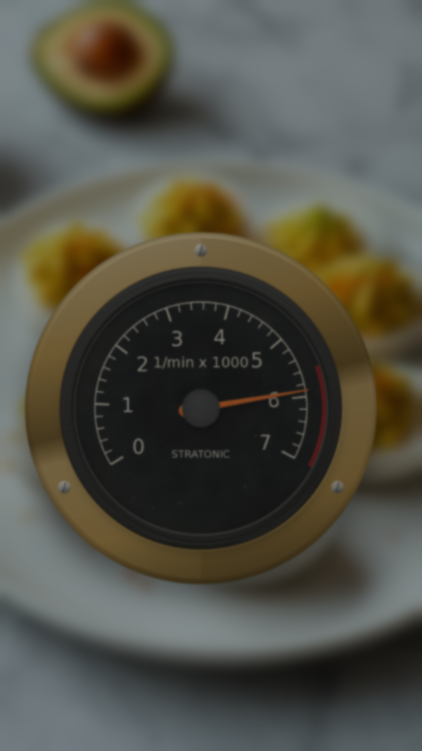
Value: 5900 rpm
